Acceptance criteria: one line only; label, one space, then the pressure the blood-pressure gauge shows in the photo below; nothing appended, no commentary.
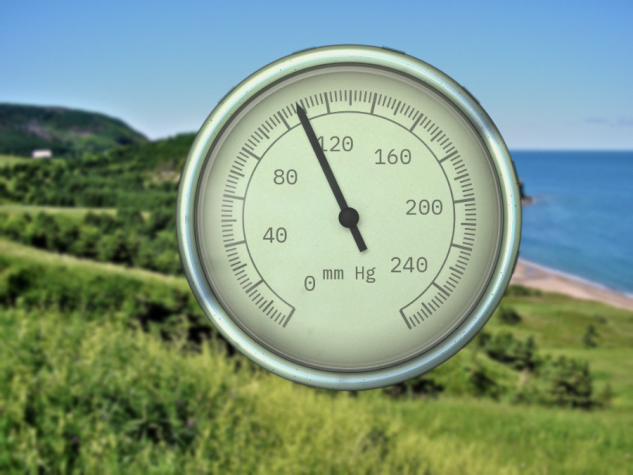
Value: 108 mmHg
